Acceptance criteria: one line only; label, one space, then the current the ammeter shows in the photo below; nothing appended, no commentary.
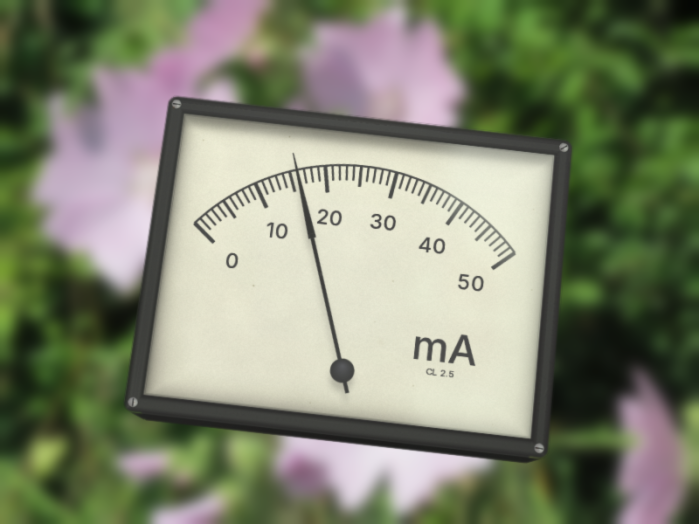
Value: 16 mA
